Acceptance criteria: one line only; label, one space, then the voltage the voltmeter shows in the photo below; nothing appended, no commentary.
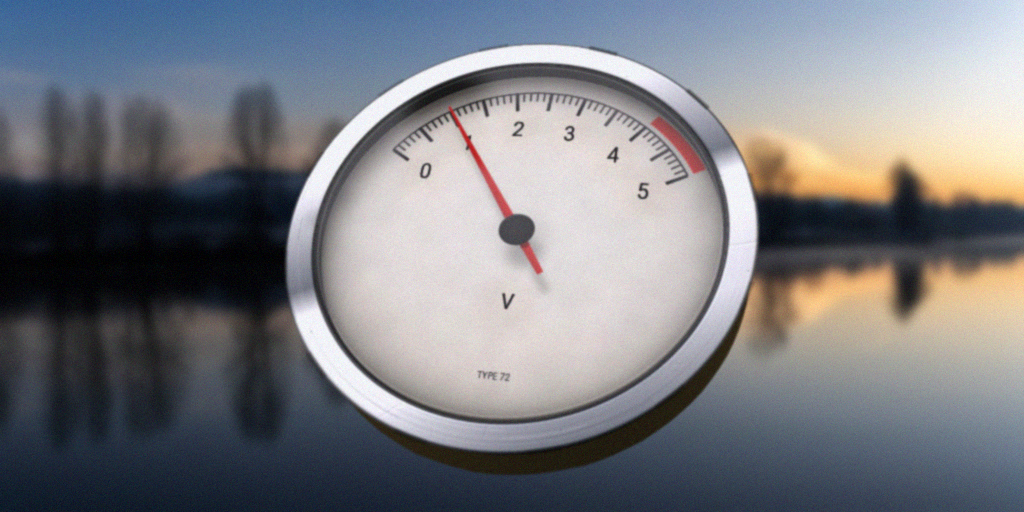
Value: 1 V
